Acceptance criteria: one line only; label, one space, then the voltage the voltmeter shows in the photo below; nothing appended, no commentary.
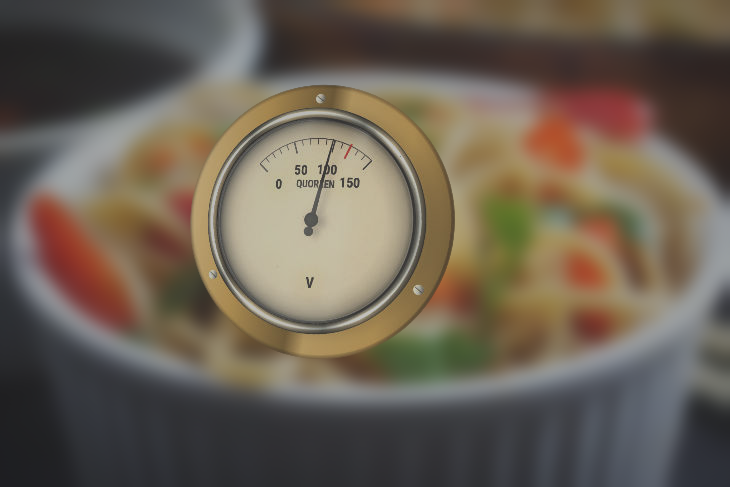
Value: 100 V
